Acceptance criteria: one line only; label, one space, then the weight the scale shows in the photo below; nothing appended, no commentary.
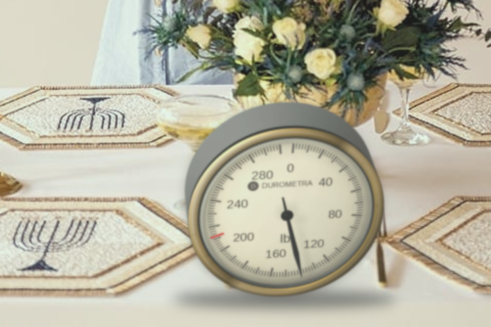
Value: 140 lb
